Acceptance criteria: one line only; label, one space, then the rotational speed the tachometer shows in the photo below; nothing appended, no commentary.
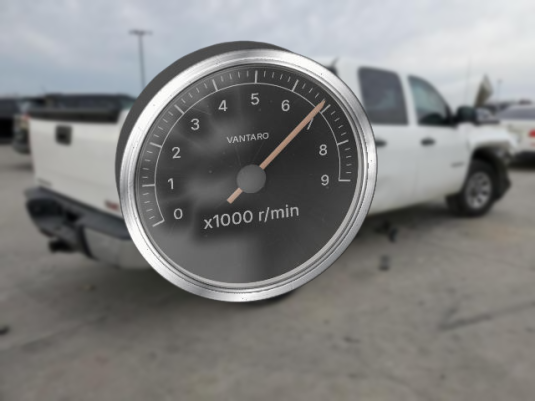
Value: 6800 rpm
